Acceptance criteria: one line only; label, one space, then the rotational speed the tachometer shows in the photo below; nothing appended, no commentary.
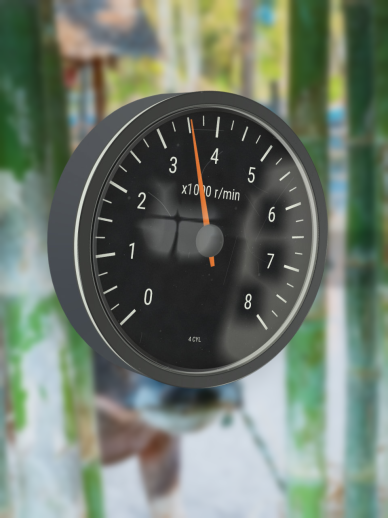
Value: 3500 rpm
